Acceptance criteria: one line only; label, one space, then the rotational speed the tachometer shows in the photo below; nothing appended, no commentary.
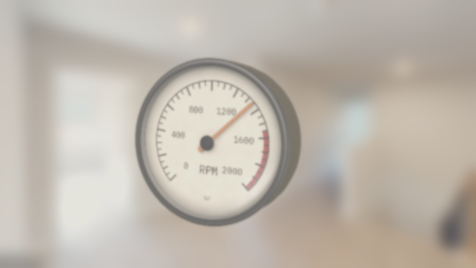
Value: 1350 rpm
